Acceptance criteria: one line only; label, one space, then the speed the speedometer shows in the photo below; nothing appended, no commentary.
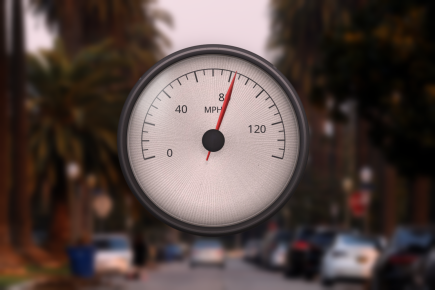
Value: 82.5 mph
